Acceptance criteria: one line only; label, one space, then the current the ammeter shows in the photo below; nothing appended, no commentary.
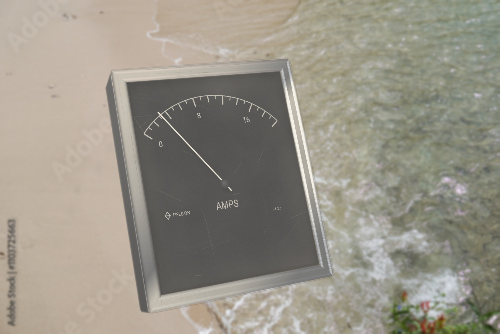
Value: 3 A
